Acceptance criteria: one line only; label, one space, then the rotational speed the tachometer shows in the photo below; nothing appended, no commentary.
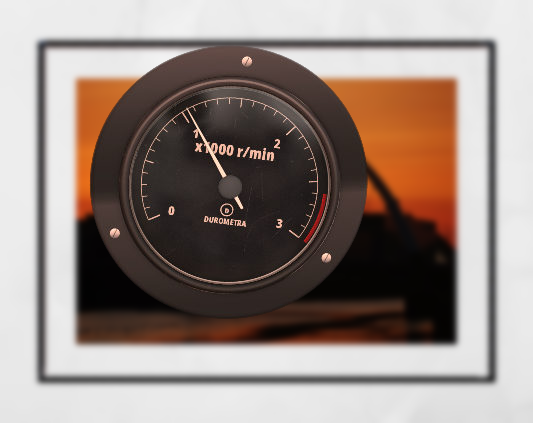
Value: 1050 rpm
